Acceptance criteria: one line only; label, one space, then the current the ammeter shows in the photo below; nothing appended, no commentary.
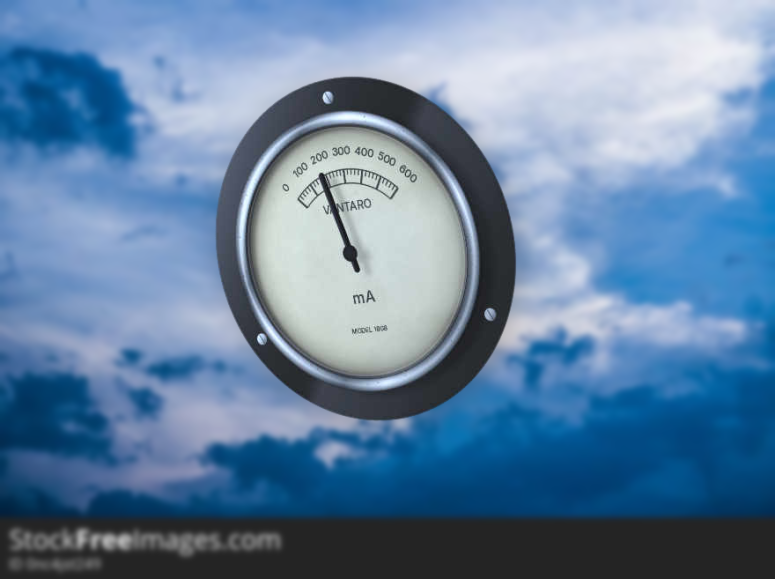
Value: 200 mA
